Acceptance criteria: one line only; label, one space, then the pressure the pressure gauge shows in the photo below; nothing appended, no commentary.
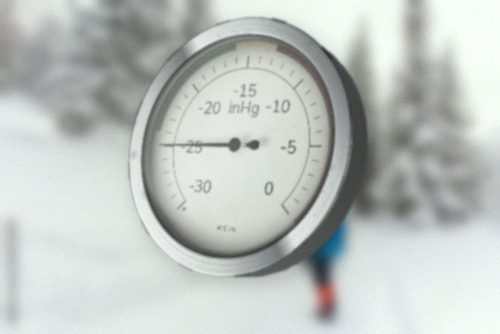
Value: -25 inHg
